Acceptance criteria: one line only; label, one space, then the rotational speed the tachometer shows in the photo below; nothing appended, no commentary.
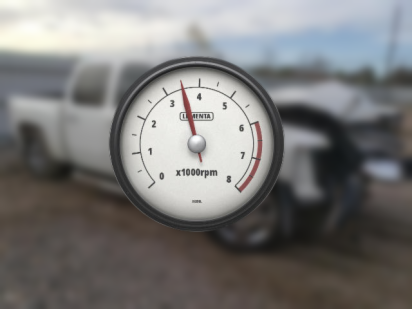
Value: 3500 rpm
